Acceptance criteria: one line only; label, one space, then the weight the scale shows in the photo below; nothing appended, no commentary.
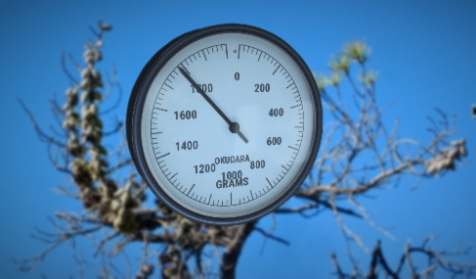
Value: 1780 g
